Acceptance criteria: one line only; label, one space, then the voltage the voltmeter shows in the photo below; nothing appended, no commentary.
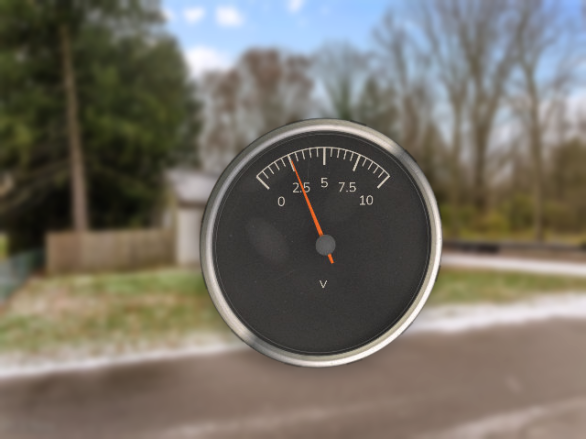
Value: 2.5 V
